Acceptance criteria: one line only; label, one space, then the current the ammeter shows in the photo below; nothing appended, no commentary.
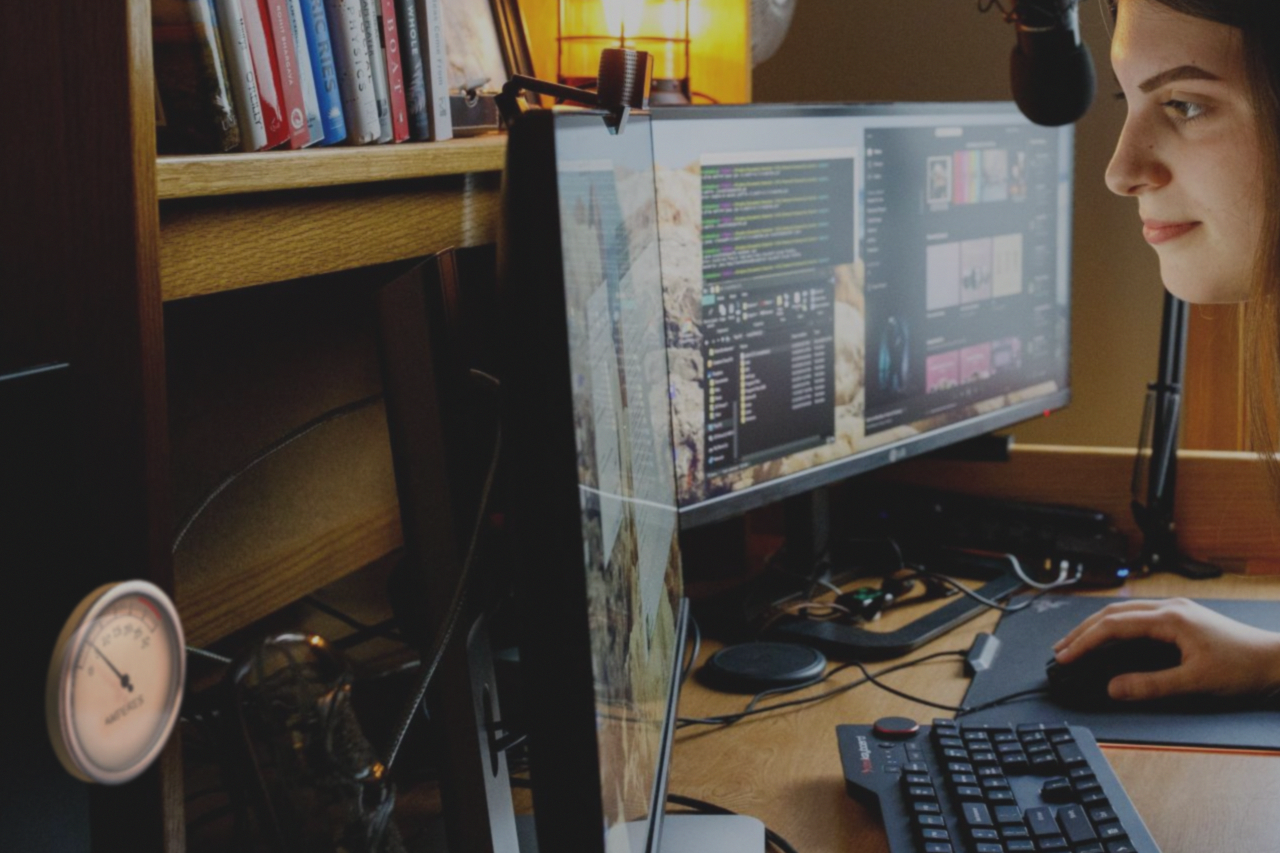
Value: 5 A
